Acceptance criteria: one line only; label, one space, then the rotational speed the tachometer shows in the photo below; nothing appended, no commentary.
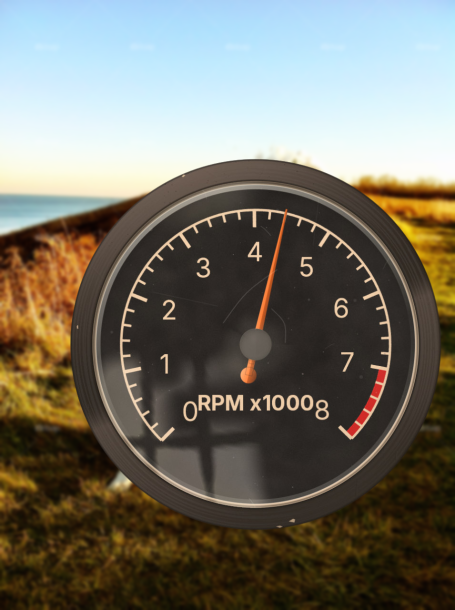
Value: 4400 rpm
